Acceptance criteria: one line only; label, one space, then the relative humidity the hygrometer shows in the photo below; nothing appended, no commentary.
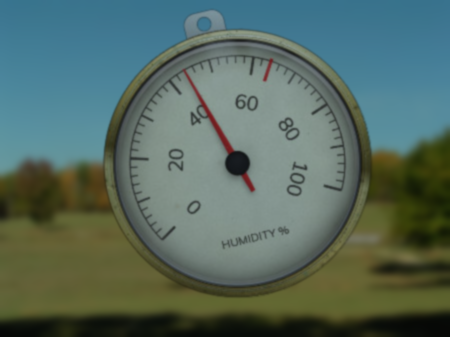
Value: 44 %
